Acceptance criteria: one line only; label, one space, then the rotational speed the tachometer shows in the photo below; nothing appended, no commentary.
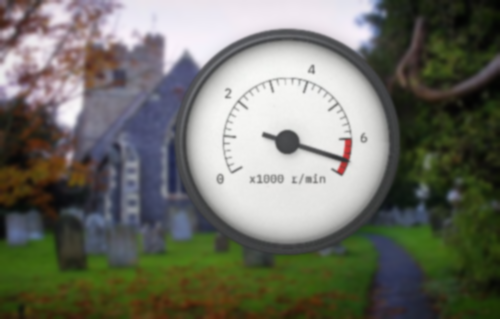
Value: 6600 rpm
